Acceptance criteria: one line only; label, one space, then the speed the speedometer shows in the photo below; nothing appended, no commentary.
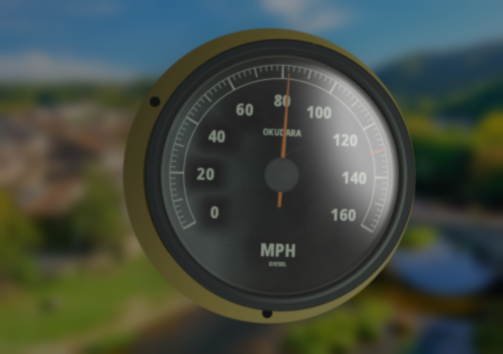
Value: 82 mph
